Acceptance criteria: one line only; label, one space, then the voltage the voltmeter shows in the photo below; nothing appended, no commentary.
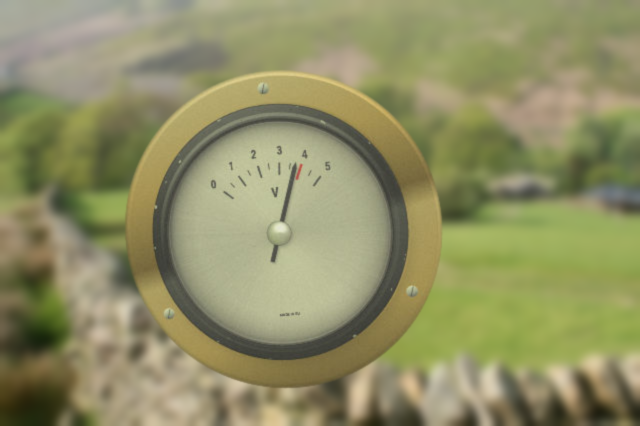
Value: 3.75 V
